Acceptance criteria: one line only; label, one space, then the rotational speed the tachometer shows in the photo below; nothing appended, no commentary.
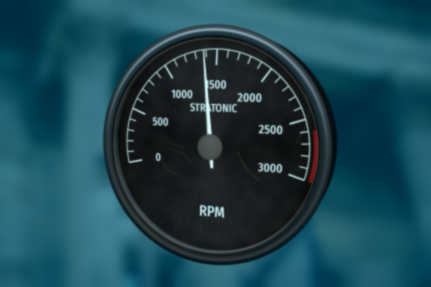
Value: 1400 rpm
